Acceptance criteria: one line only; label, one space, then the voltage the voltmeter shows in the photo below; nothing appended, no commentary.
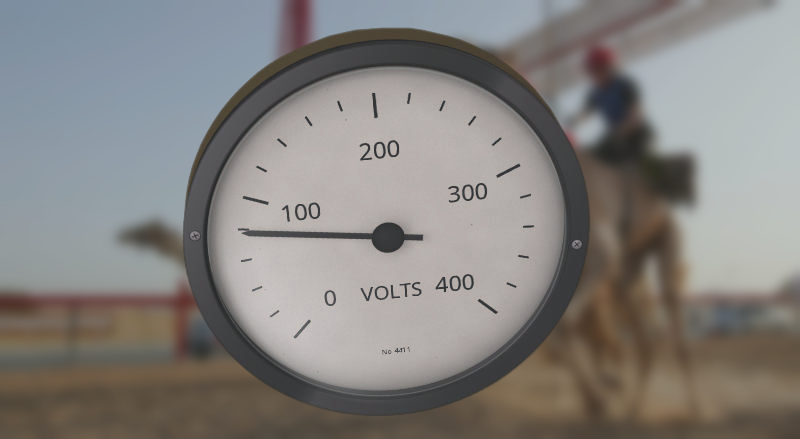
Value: 80 V
